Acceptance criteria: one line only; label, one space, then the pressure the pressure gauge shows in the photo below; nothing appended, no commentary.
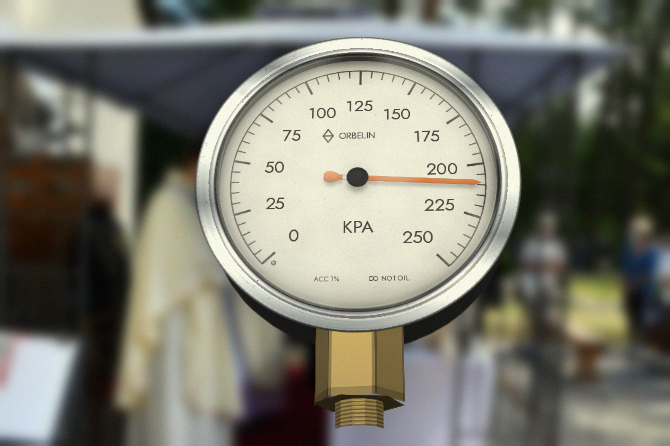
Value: 210 kPa
